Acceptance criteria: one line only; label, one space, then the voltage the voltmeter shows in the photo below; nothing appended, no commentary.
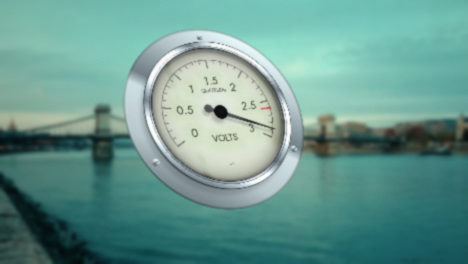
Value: 2.9 V
